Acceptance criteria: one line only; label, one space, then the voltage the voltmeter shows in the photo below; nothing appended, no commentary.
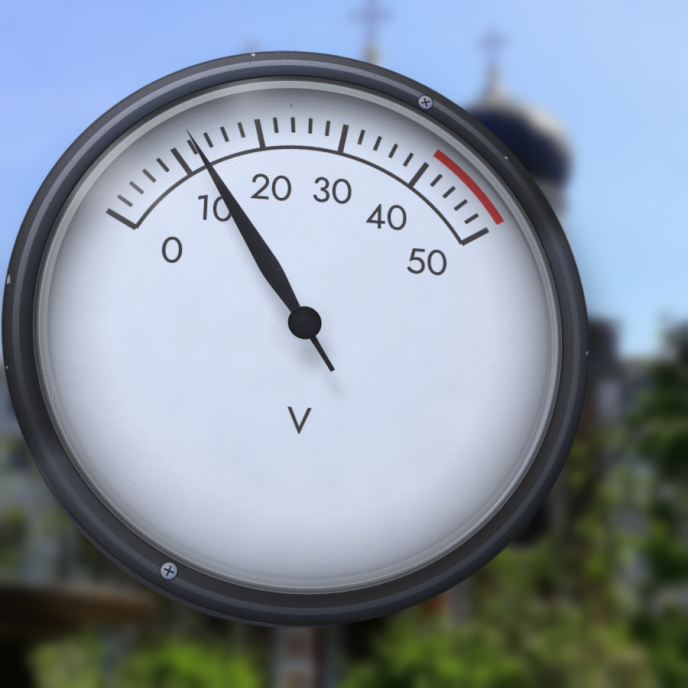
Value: 12 V
